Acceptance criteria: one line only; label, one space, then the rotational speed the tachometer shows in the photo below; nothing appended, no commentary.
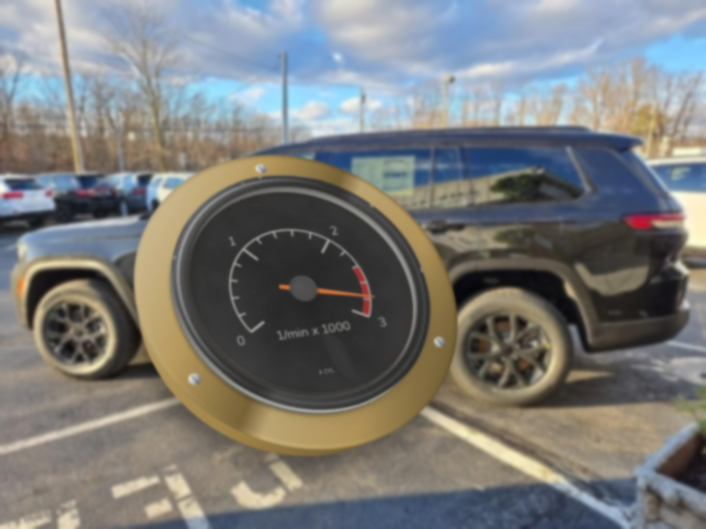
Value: 2800 rpm
